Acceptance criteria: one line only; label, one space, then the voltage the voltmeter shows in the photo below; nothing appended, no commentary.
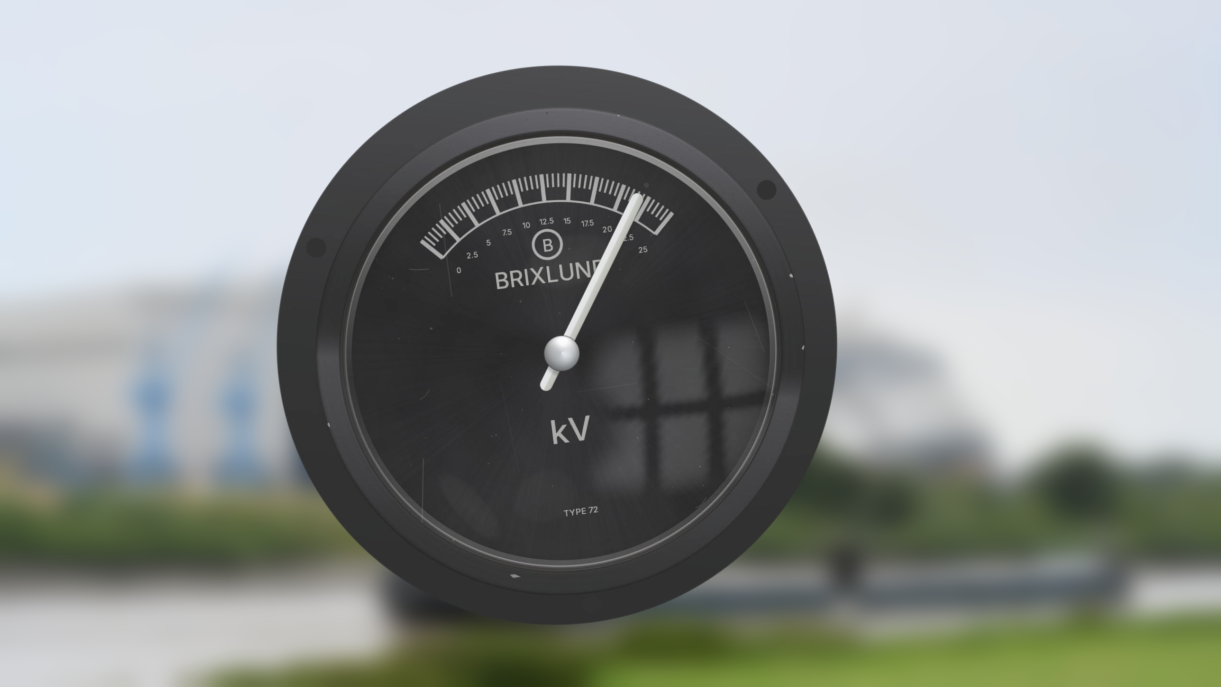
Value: 21.5 kV
